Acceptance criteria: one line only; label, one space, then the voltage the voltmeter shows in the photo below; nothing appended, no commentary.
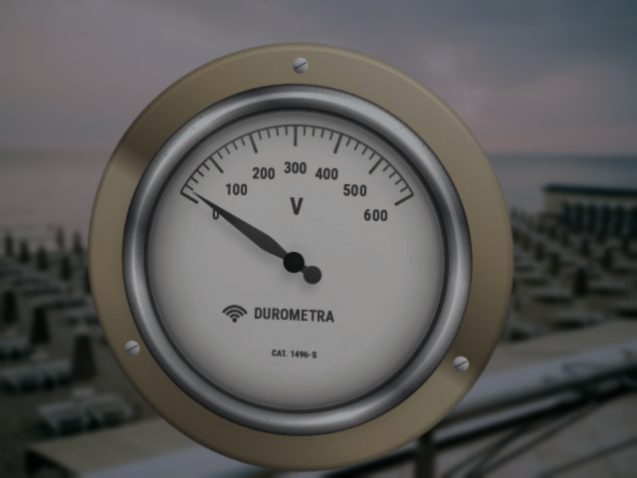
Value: 20 V
